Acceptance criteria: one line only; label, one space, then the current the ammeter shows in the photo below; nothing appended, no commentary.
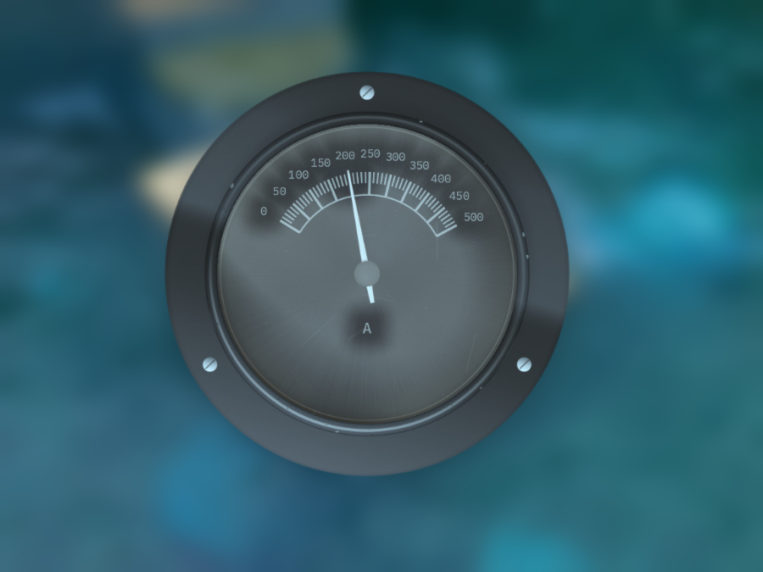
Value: 200 A
